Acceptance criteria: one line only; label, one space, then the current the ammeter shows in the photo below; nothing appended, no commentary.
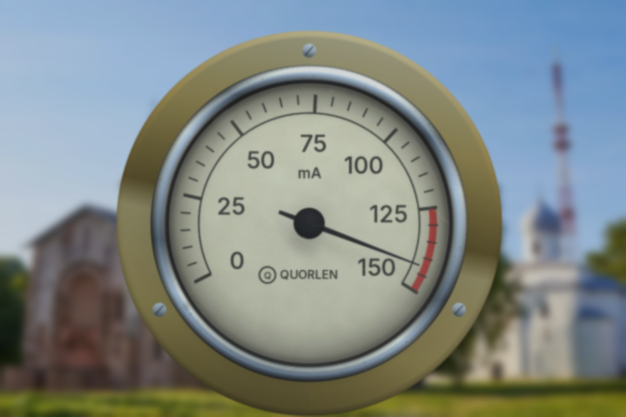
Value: 142.5 mA
